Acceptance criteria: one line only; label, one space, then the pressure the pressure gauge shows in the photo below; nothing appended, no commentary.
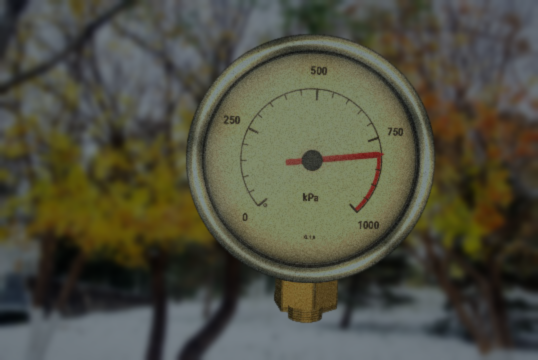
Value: 800 kPa
